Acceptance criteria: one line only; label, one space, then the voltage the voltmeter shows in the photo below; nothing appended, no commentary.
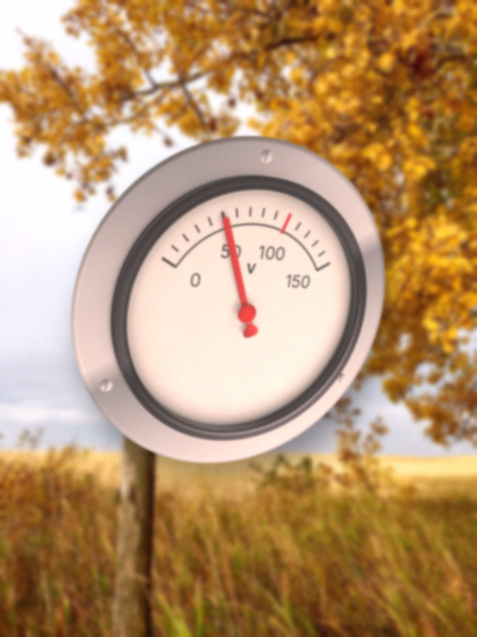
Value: 50 V
